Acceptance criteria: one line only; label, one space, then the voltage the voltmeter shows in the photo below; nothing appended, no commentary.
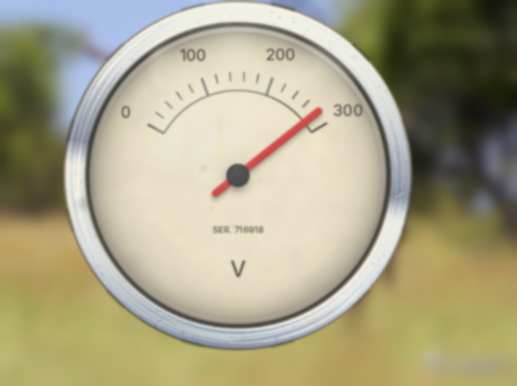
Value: 280 V
